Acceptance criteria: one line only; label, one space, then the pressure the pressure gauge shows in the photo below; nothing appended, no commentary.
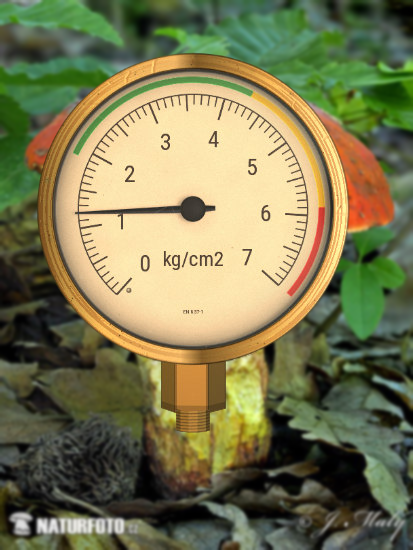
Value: 1.2 kg/cm²
